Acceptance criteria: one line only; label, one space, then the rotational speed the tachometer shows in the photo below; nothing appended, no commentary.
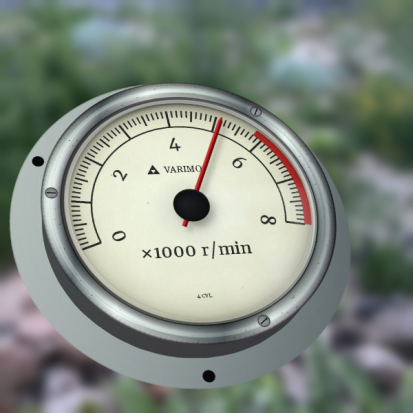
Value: 5100 rpm
